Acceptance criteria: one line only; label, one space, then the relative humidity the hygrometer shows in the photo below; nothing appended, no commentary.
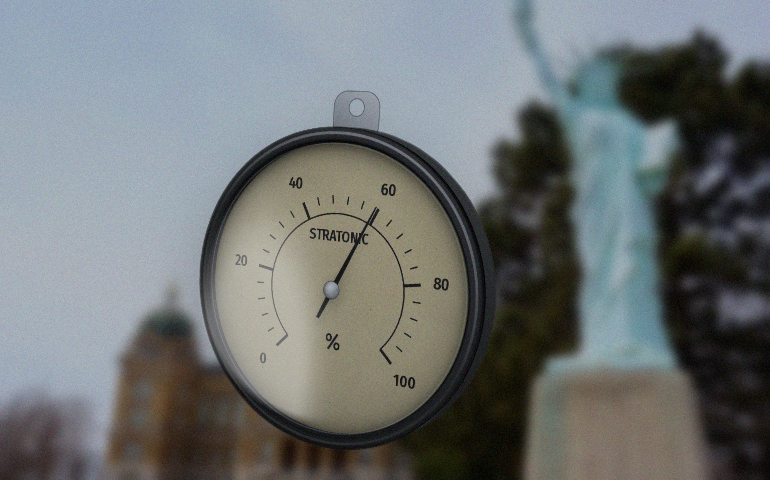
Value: 60 %
